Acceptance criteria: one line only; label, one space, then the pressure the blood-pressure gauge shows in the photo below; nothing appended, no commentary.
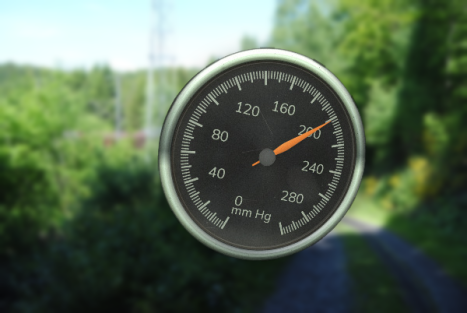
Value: 200 mmHg
